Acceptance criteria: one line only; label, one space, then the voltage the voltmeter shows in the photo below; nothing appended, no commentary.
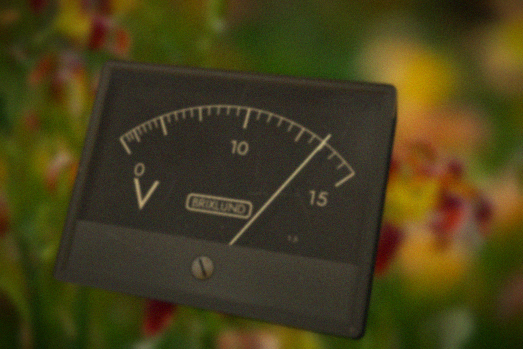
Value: 13.5 V
